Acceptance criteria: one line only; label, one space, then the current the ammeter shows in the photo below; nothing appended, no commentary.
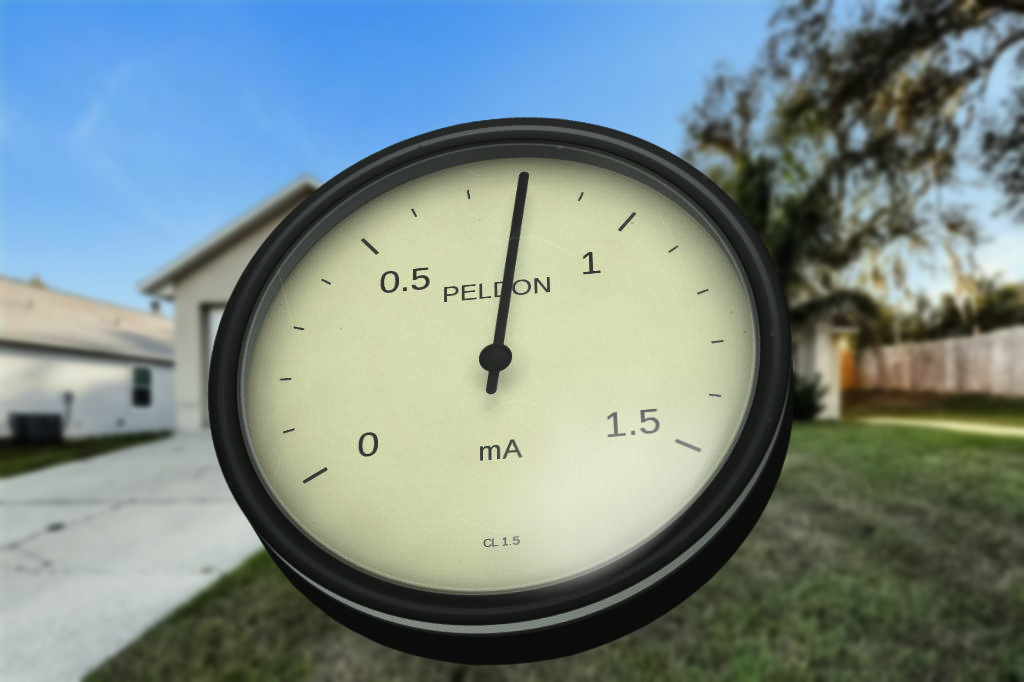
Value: 0.8 mA
